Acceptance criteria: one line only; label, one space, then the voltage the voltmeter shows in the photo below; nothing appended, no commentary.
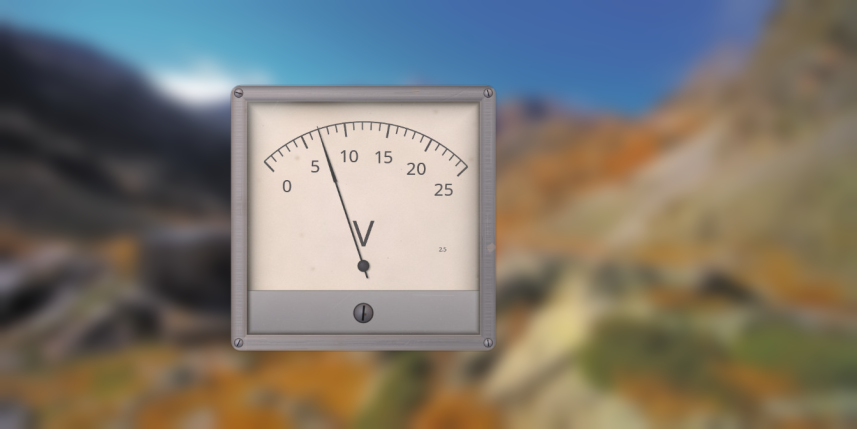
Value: 7 V
